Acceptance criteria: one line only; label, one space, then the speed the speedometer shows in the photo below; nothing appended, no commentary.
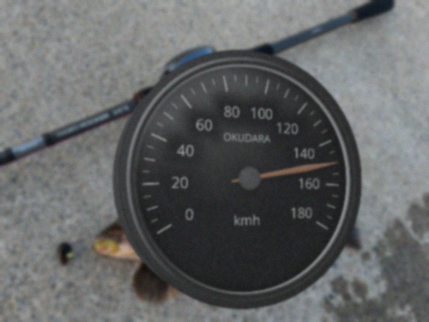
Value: 150 km/h
